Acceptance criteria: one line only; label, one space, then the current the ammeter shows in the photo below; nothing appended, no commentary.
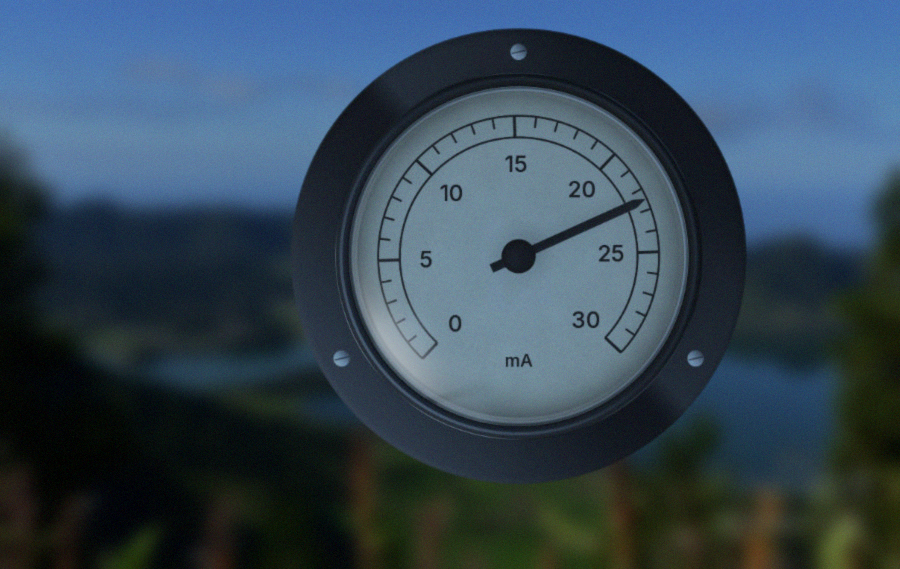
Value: 22.5 mA
